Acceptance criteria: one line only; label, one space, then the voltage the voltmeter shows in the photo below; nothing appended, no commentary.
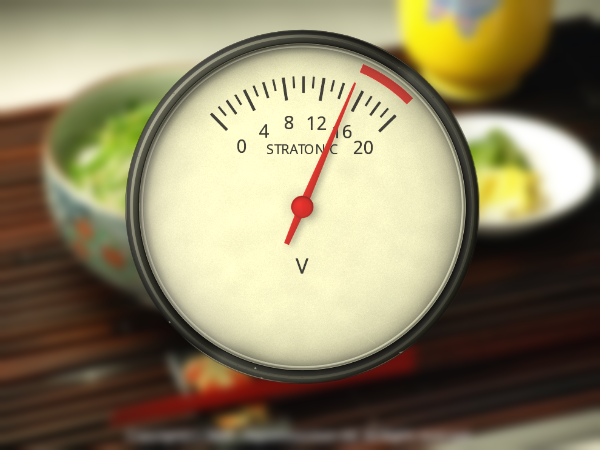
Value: 15 V
